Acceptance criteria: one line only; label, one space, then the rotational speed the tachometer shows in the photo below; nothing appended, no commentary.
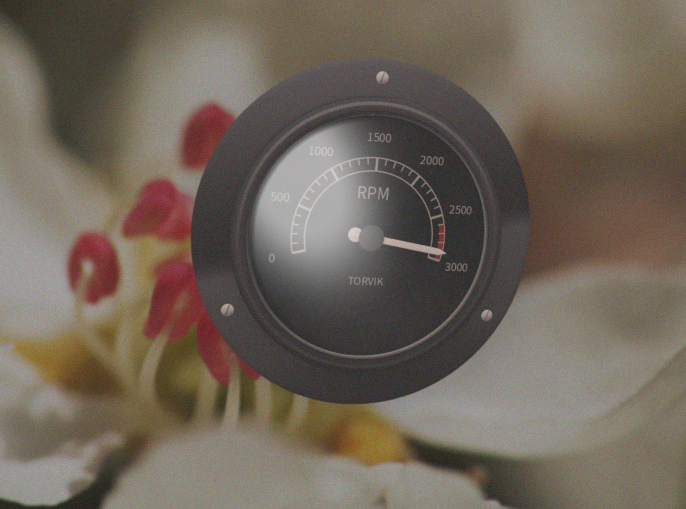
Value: 2900 rpm
